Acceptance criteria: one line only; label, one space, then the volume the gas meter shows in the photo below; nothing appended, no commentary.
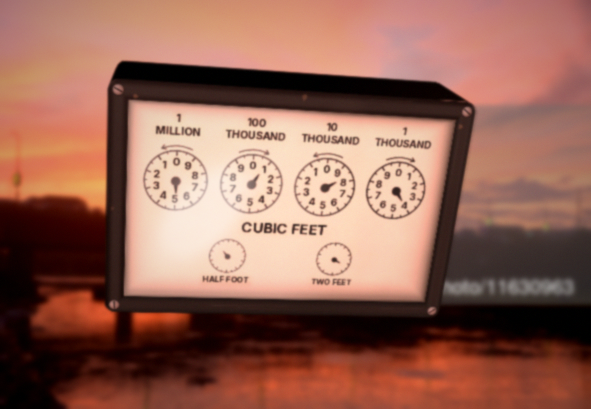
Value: 508400 ft³
